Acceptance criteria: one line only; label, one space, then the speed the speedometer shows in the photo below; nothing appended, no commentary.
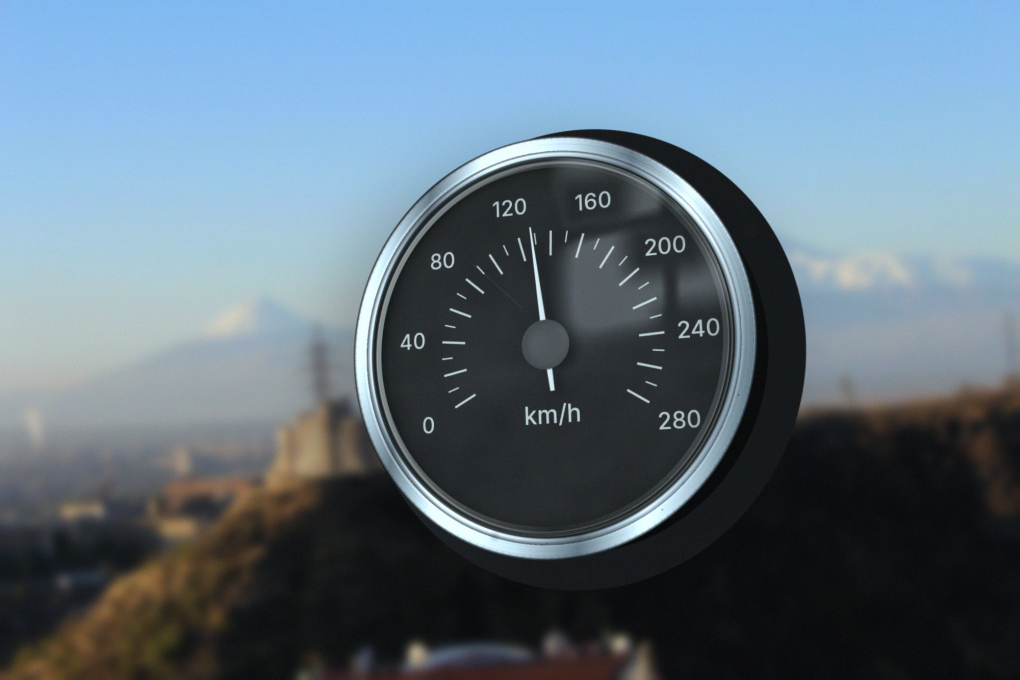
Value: 130 km/h
